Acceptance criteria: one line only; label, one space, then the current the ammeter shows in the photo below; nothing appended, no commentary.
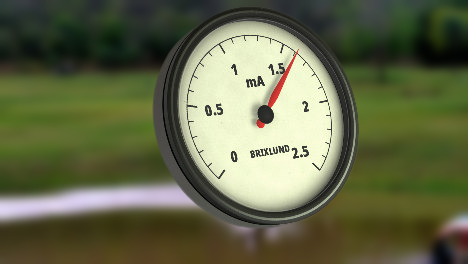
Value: 1.6 mA
